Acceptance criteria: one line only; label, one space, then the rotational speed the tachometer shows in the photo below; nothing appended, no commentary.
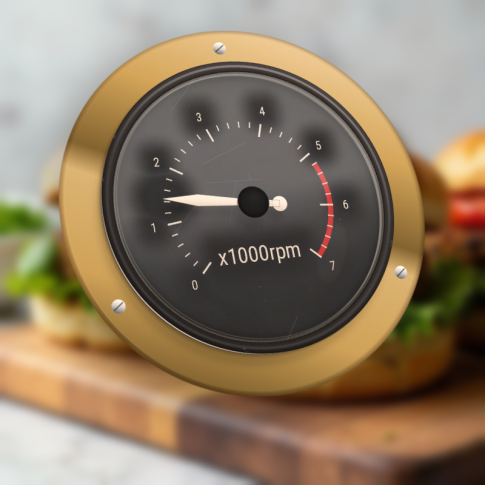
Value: 1400 rpm
